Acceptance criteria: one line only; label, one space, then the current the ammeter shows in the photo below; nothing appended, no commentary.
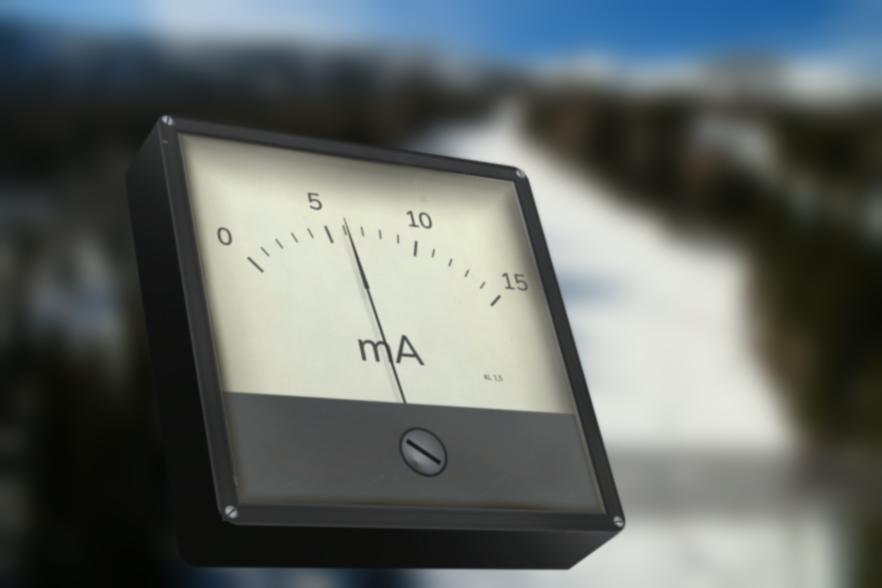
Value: 6 mA
